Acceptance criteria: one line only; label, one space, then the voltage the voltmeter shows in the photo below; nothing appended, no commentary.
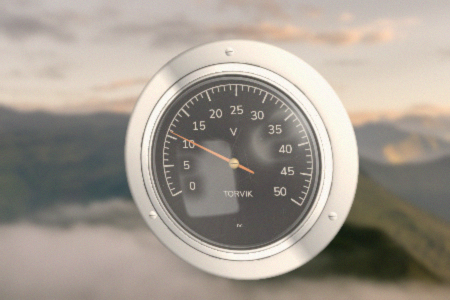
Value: 11 V
